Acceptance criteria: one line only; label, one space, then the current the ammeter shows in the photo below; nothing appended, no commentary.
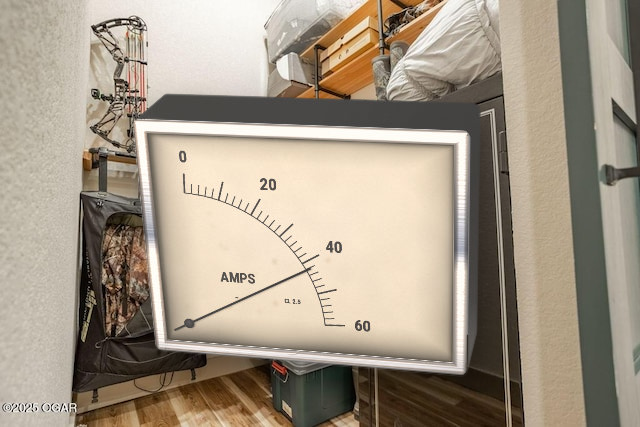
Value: 42 A
